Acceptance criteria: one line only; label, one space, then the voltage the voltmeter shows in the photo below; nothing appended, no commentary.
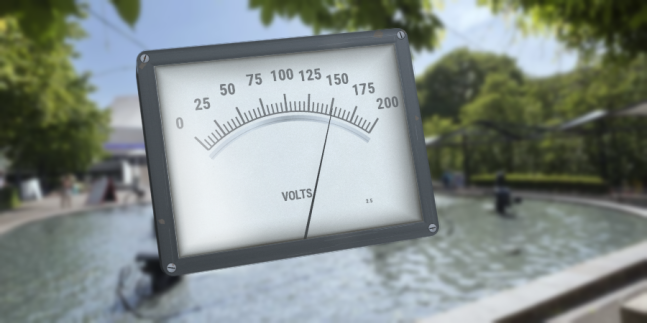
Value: 150 V
